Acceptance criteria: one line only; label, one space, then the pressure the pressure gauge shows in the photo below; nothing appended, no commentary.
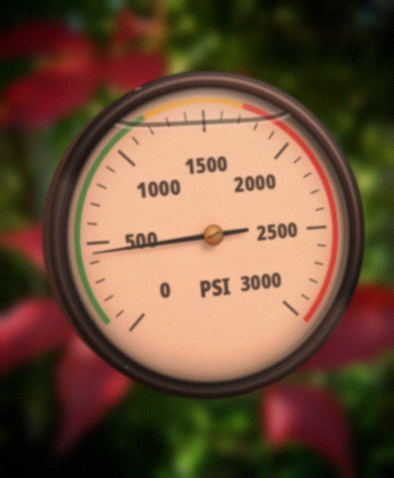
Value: 450 psi
